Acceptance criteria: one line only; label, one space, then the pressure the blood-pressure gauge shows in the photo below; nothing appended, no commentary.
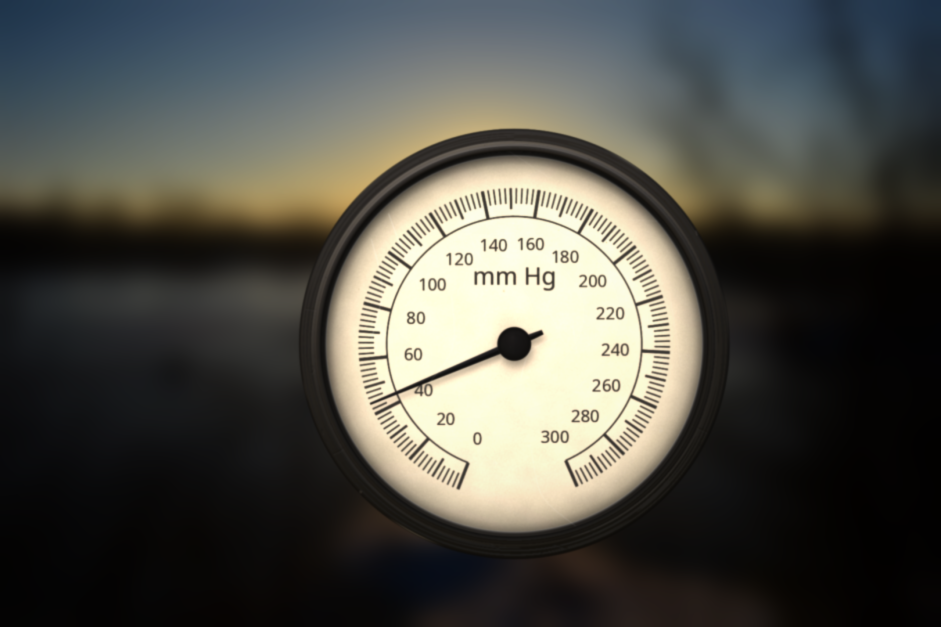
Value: 44 mmHg
